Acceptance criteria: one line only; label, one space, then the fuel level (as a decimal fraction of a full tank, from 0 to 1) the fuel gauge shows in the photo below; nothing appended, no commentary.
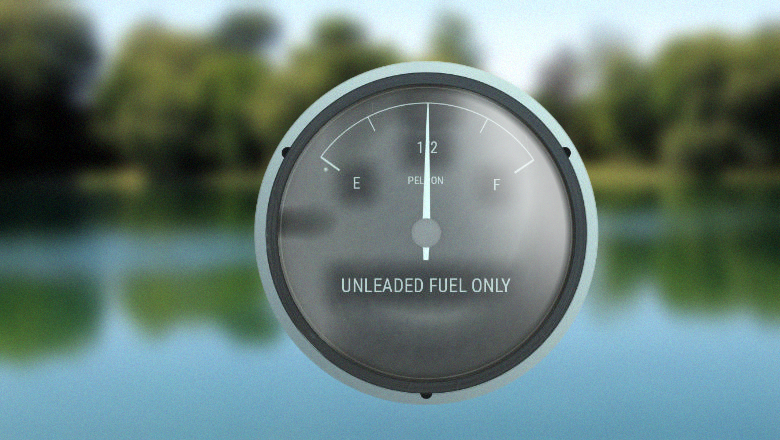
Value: 0.5
